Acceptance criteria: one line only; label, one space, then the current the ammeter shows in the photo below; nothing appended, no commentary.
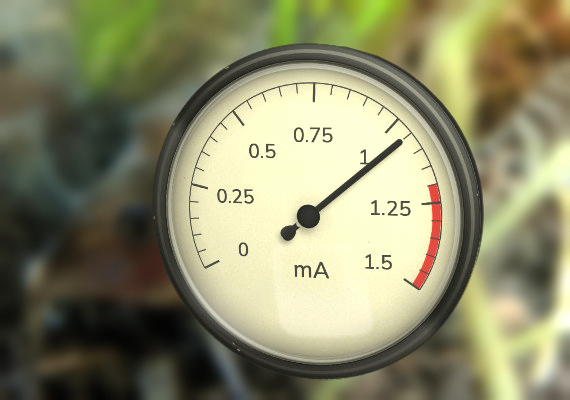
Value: 1.05 mA
